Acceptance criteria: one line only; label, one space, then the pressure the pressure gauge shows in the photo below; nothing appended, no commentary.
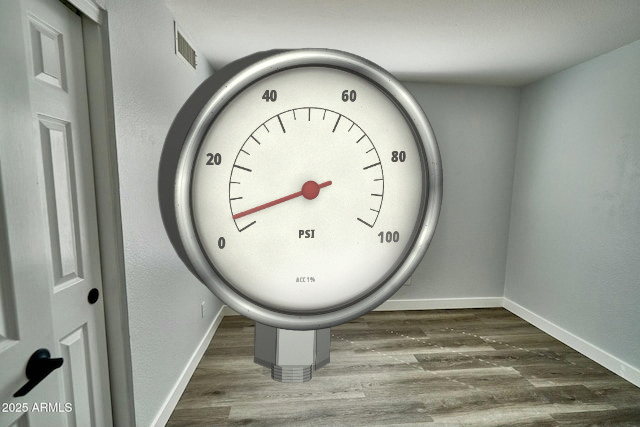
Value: 5 psi
